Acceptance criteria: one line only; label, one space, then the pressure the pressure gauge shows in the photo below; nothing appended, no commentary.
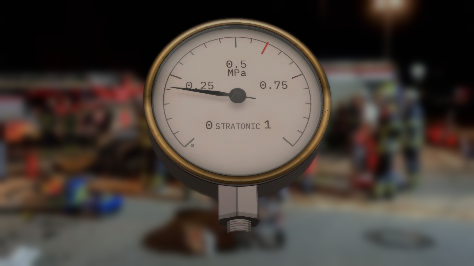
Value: 0.2 MPa
